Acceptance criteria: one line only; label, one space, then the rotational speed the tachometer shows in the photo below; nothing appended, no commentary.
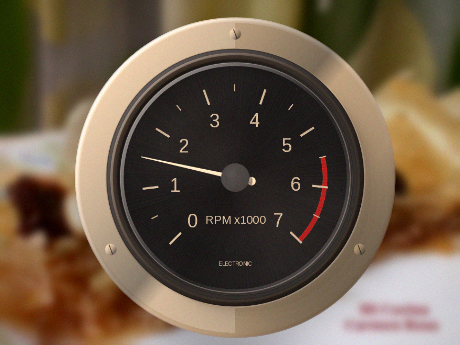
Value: 1500 rpm
